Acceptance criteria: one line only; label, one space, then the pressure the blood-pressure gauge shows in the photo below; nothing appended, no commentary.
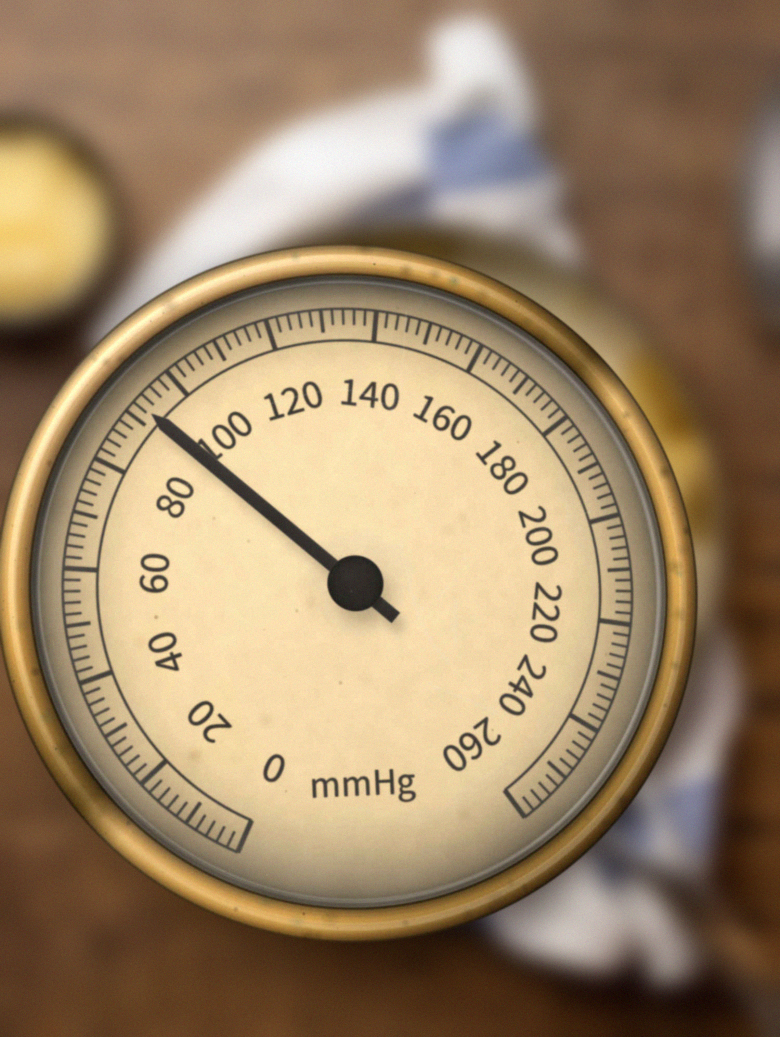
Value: 92 mmHg
